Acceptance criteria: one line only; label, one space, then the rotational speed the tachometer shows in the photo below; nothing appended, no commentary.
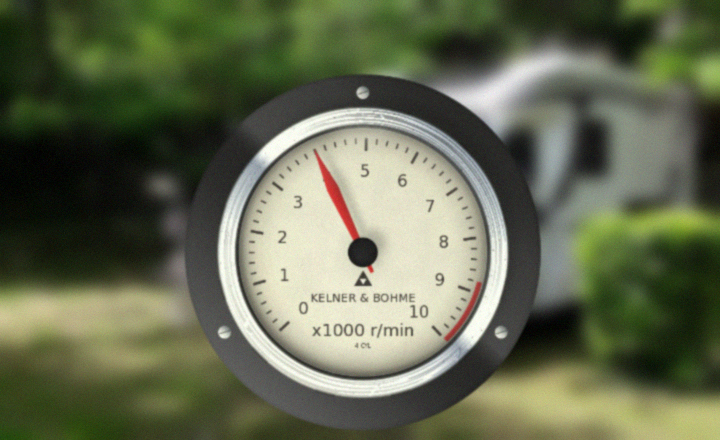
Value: 4000 rpm
